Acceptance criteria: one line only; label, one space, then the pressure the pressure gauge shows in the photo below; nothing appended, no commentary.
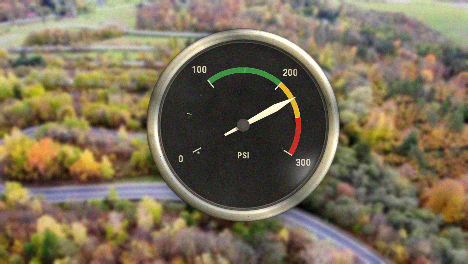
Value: 225 psi
